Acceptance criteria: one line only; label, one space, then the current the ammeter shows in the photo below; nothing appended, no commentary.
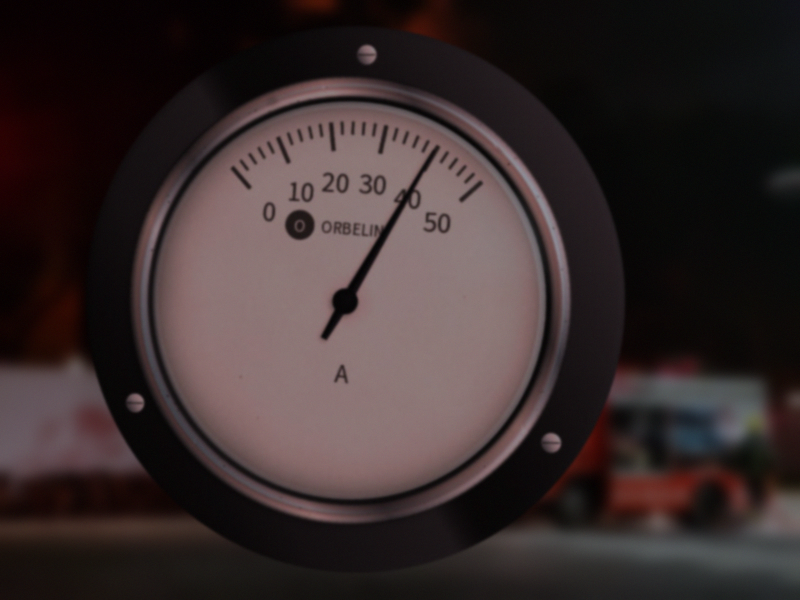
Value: 40 A
